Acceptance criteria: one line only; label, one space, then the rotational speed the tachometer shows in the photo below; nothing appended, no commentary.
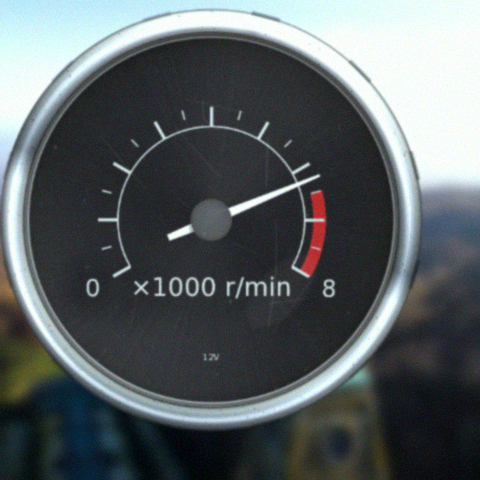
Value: 6250 rpm
